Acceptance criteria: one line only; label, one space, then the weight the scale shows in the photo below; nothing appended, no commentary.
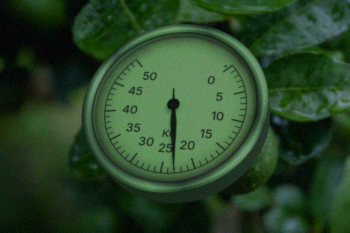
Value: 23 kg
